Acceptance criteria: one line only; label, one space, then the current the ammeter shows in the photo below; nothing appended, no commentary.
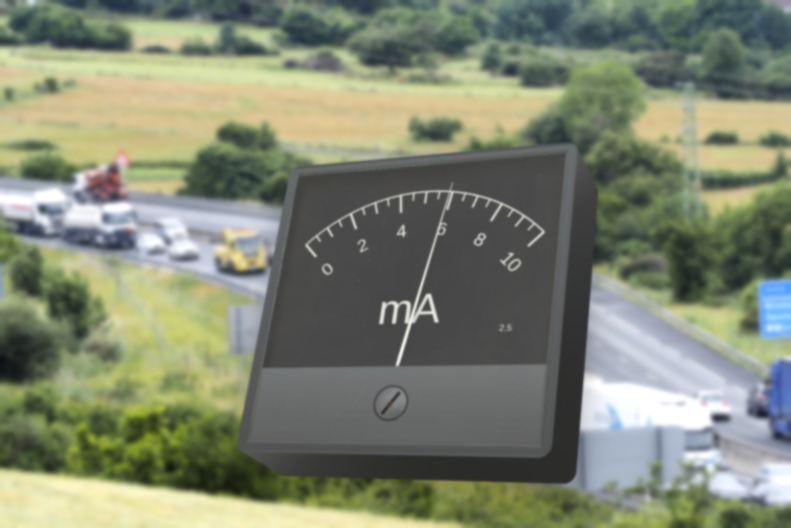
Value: 6 mA
